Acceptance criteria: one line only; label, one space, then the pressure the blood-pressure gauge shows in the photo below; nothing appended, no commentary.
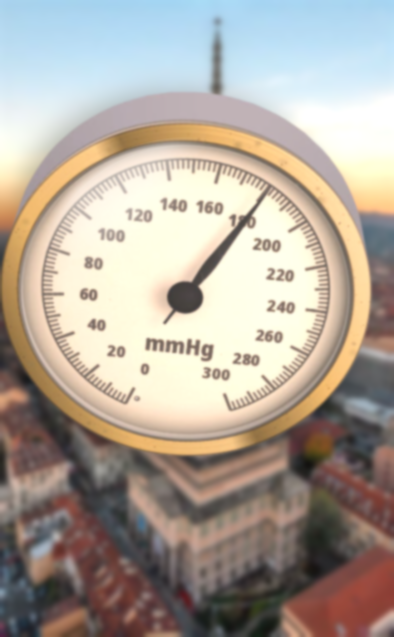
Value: 180 mmHg
